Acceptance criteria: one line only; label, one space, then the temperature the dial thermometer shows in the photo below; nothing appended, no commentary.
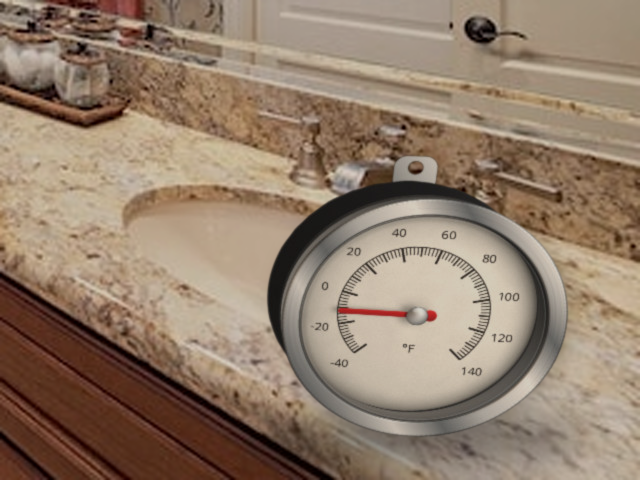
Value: -10 °F
